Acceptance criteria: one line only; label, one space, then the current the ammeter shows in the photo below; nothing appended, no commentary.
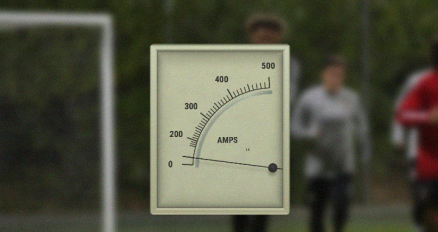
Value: 100 A
